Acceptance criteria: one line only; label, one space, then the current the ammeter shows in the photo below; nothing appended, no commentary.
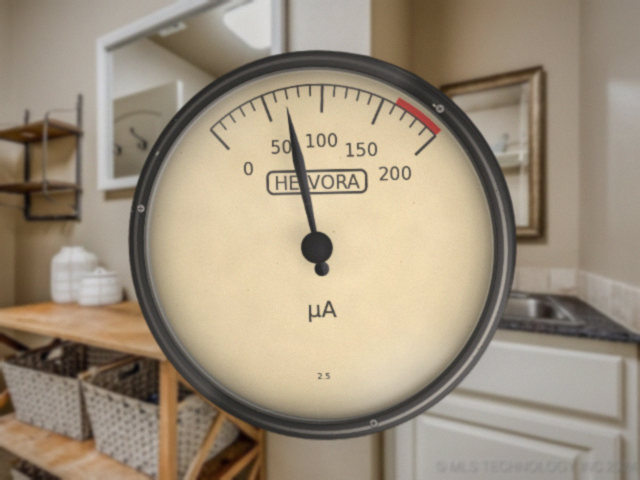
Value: 70 µA
